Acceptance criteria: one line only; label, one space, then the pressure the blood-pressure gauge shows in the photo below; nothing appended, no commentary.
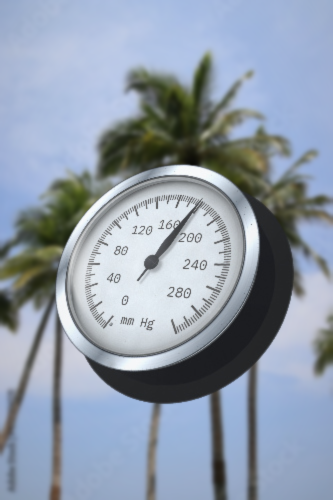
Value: 180 mmHg
